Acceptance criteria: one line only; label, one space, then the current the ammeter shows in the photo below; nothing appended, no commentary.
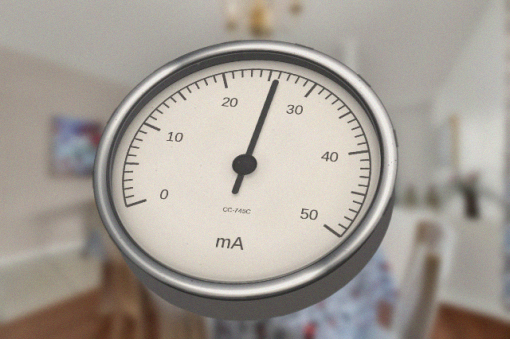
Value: 26 mA
